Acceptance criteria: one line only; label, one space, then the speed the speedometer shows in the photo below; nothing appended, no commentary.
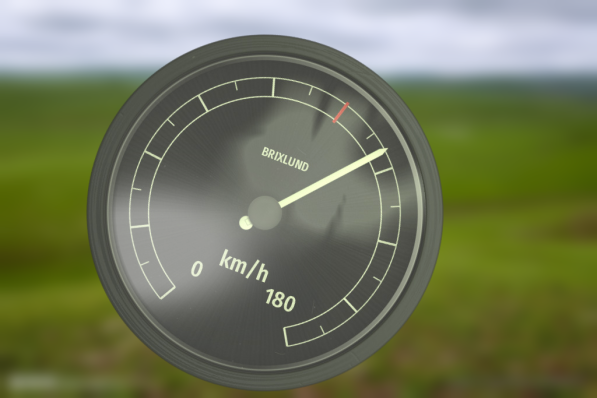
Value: 115 km/h
